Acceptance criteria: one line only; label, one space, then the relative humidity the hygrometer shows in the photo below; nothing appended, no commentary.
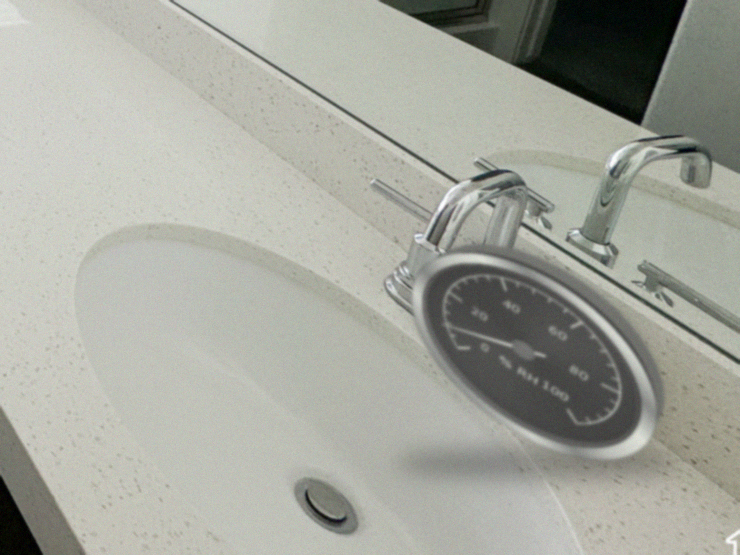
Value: 8 %
